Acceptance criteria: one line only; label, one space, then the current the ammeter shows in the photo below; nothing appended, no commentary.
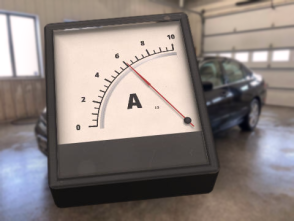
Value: 6 A
